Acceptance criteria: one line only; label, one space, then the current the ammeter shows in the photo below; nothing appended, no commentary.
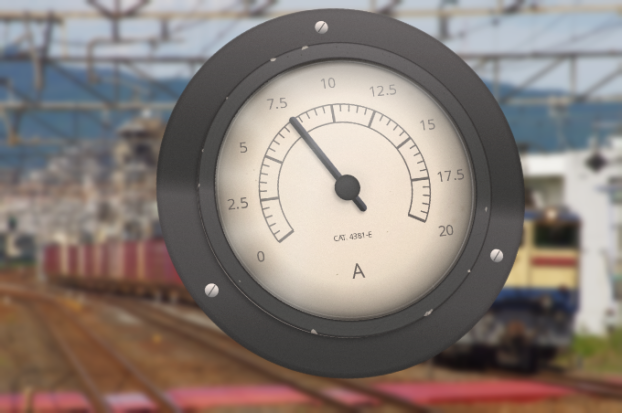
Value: 7.5 A
